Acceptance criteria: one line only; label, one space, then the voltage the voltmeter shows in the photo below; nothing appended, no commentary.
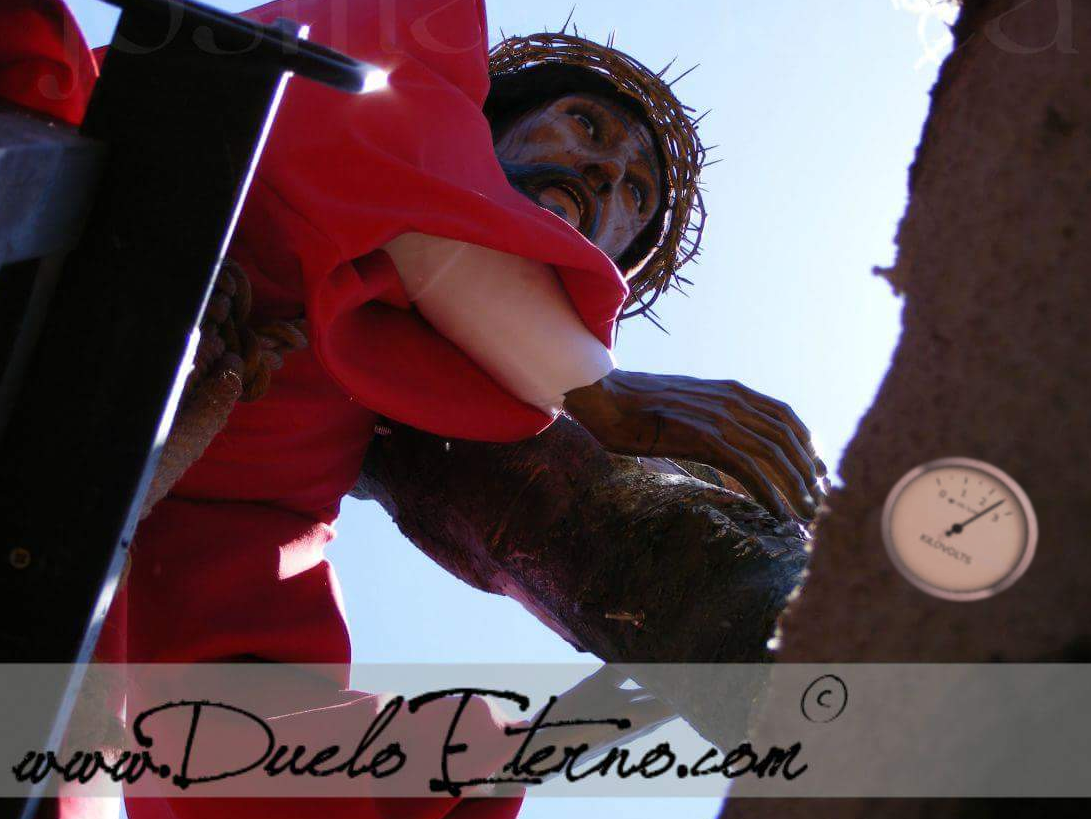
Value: 2.5 kV
